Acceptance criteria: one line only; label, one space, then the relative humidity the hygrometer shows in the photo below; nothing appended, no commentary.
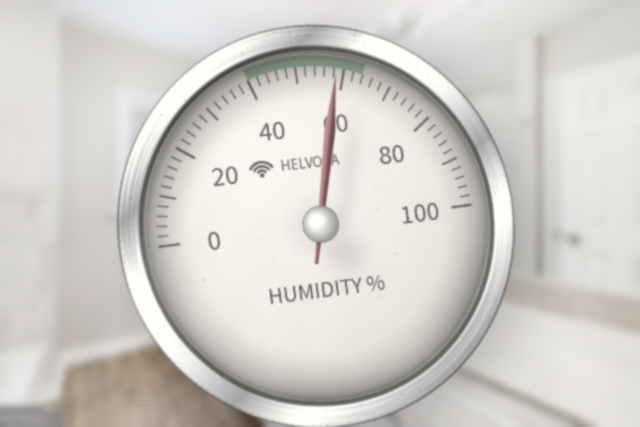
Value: 58 %
